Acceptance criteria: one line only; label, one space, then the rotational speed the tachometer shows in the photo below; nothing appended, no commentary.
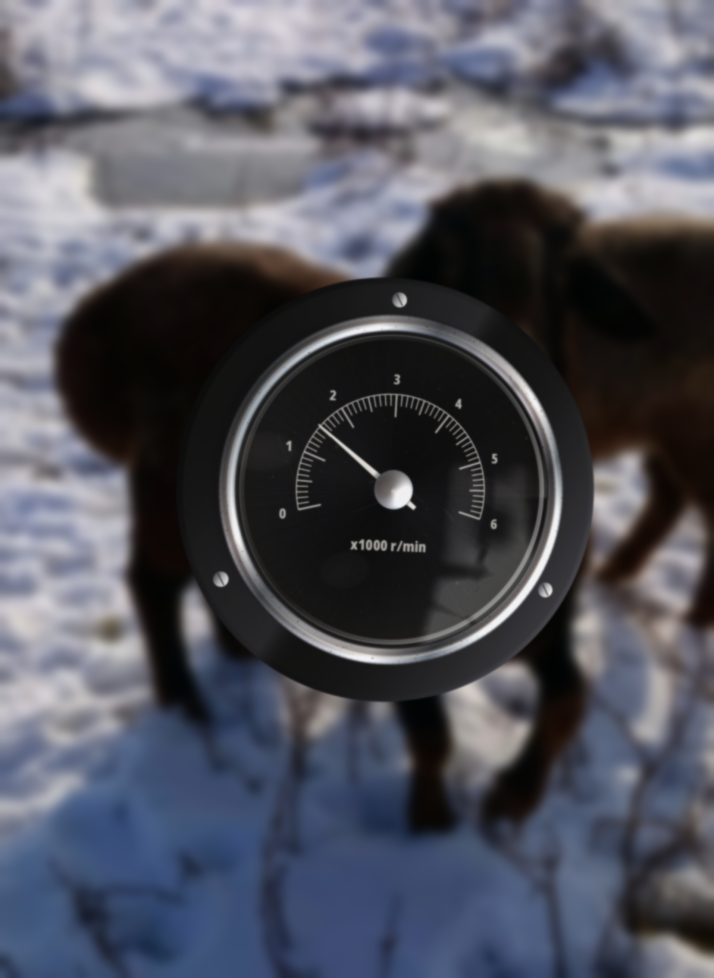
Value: 1500 rpm
